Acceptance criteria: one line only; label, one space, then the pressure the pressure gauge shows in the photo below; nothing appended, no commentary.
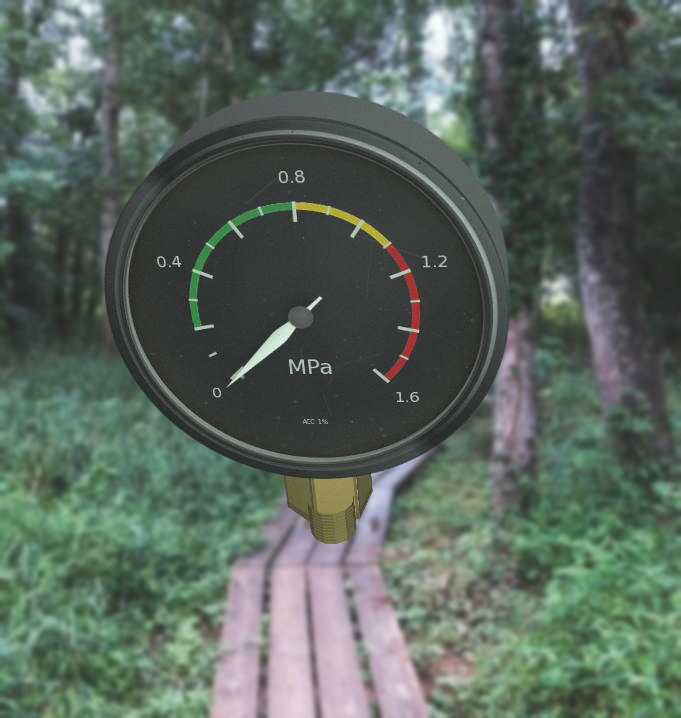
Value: 0 MPa
